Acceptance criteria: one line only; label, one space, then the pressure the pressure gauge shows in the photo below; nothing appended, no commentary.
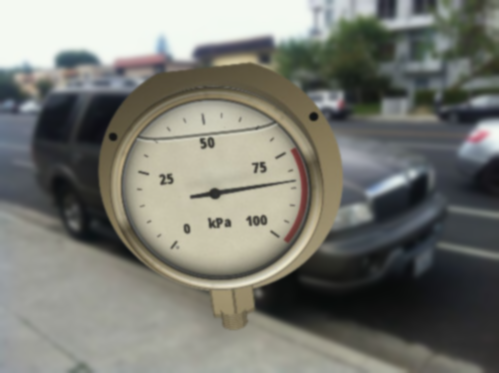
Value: 82.5 kPa
